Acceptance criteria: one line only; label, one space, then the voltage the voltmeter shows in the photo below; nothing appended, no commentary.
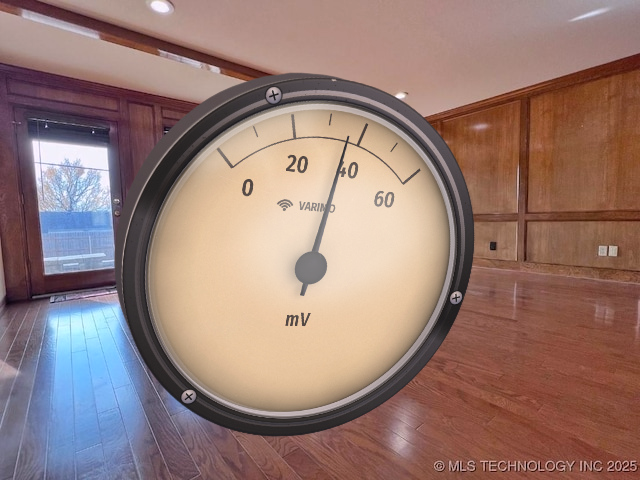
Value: 35 mV
